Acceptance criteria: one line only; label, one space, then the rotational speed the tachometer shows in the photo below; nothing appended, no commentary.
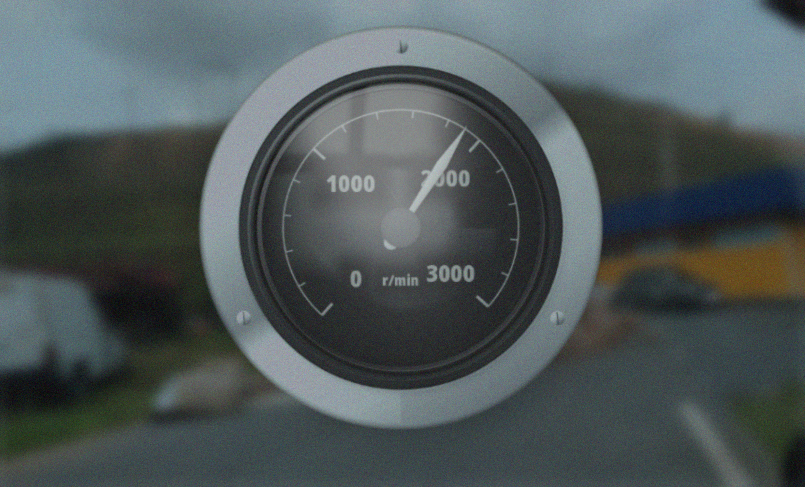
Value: 1900 rpm
